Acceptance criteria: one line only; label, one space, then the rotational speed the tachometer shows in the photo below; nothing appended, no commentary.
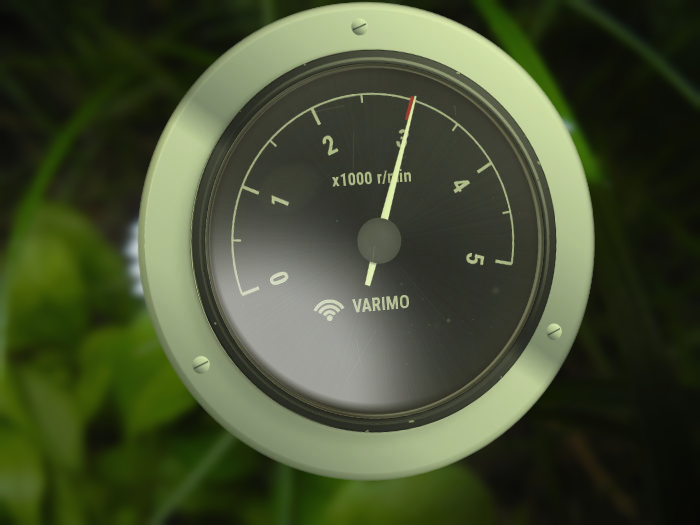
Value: 3000 rpm
